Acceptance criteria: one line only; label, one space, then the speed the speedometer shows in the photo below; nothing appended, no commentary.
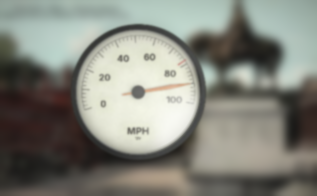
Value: 90 mph
